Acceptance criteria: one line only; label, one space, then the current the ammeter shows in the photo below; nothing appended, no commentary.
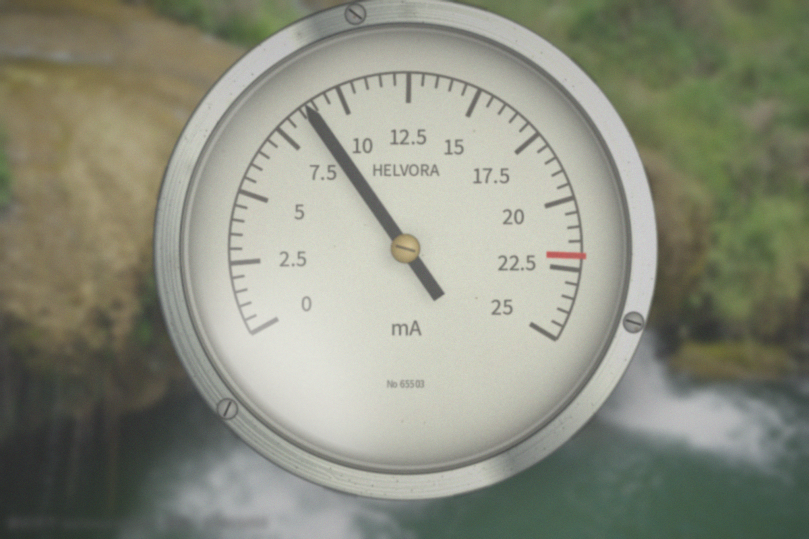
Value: 8.75 mA
